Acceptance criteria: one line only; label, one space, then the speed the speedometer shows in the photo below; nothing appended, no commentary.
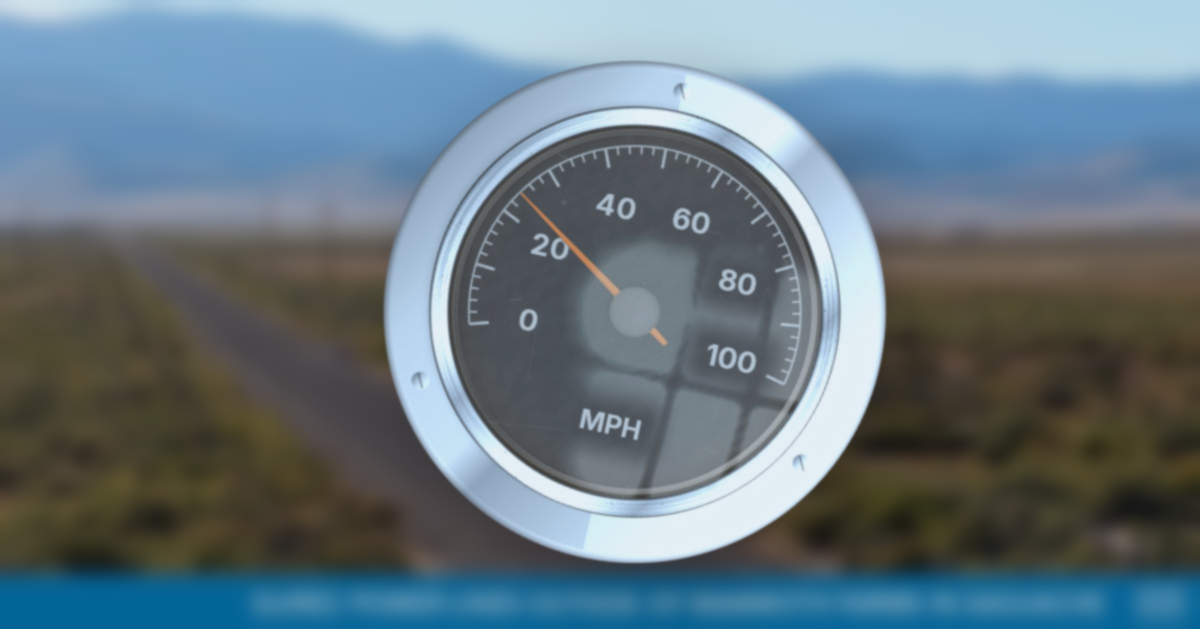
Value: 24 mph
